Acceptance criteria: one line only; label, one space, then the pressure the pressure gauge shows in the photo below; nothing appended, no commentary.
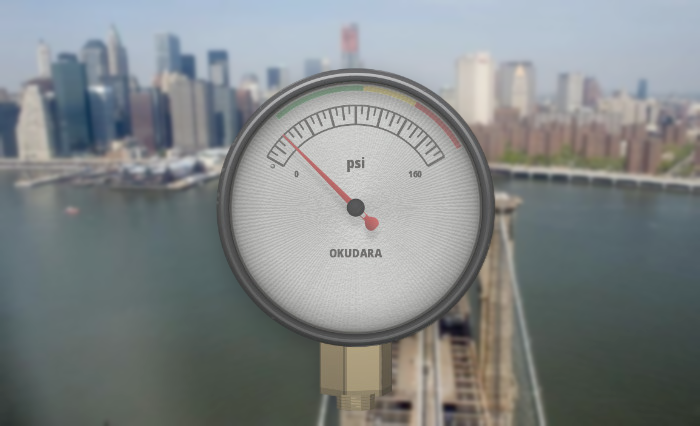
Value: 20 psi
